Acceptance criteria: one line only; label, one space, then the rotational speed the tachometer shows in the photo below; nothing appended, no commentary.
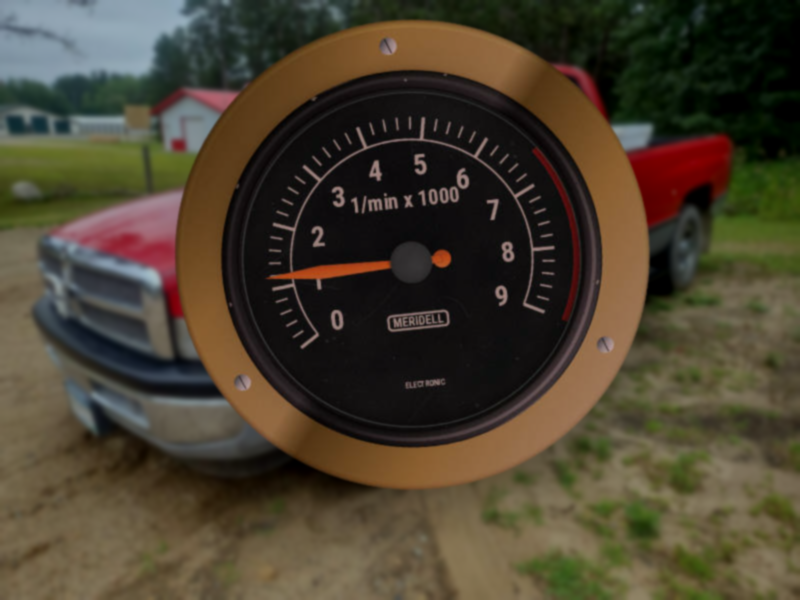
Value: 1200 rpm
